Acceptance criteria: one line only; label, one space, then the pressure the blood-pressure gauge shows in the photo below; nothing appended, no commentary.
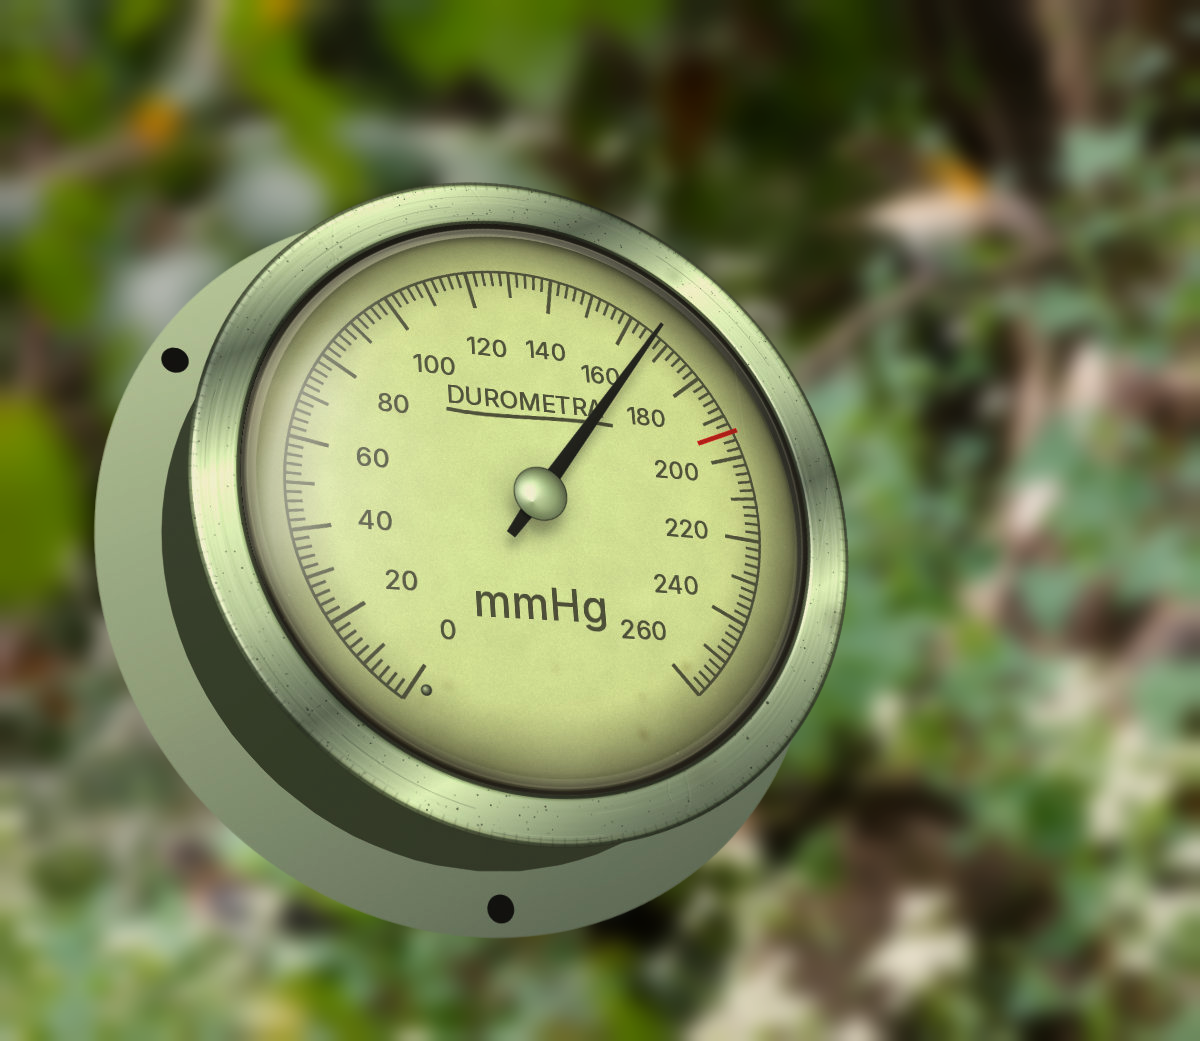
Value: 166 mmHg
